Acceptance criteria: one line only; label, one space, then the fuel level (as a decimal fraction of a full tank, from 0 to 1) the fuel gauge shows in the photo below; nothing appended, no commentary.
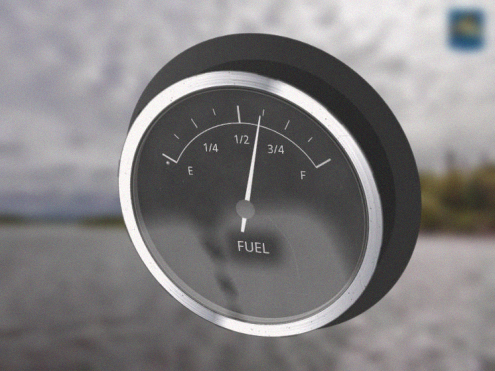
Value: 0.625
